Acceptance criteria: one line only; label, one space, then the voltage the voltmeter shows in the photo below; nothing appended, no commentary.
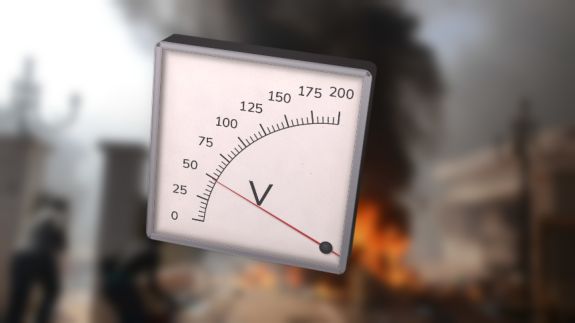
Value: 50 V
